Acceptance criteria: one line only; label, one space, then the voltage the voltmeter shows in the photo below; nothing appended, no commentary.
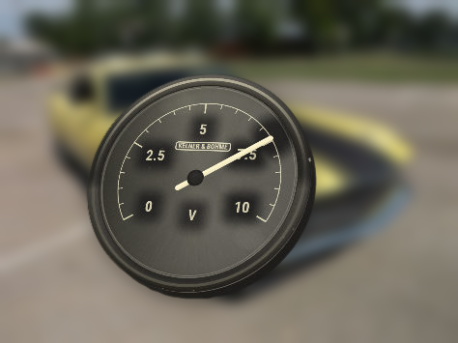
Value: 7.5 V
